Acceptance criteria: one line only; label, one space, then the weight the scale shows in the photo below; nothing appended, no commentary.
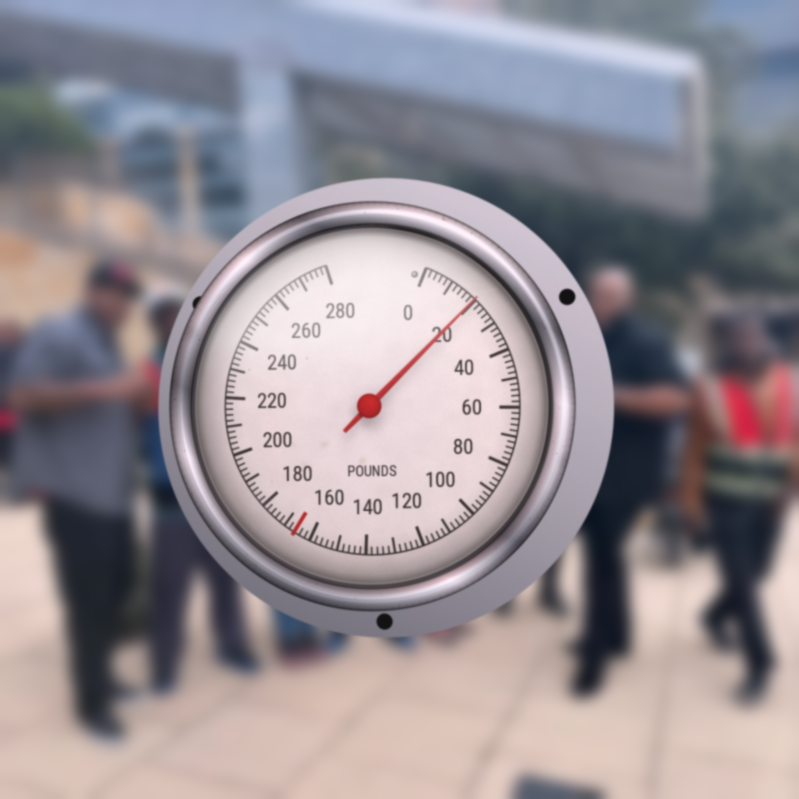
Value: 20 lb
